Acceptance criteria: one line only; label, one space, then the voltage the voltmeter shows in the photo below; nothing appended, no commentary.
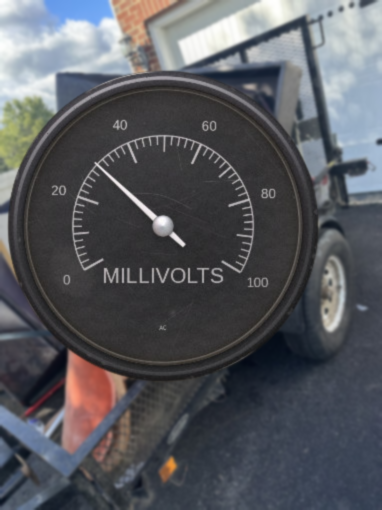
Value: 30 mV
